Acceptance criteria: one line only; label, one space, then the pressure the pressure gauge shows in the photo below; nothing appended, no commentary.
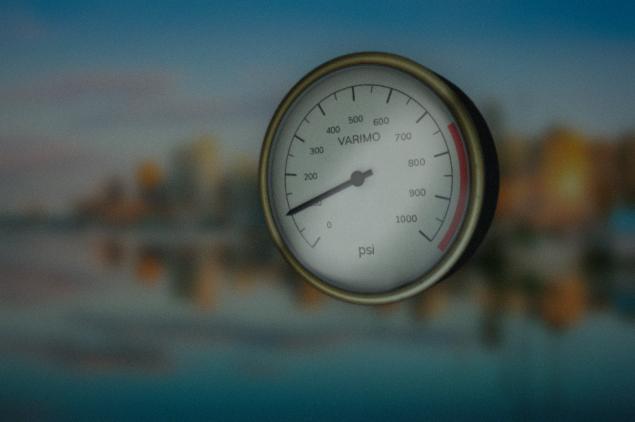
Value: 100 psi
